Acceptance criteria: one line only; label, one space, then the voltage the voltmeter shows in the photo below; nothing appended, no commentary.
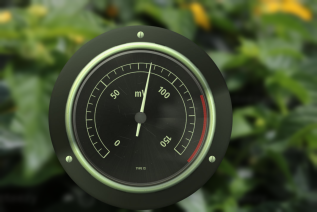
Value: 82.5 mV
